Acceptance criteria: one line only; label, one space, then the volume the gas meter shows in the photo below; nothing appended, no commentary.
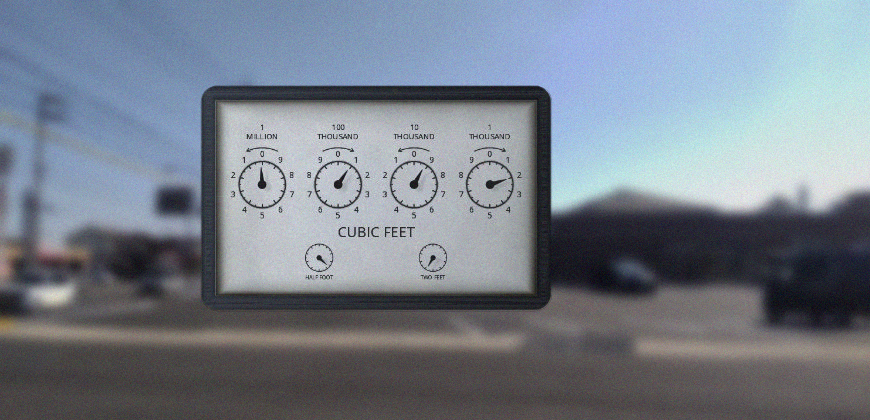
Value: 9200 ft³
